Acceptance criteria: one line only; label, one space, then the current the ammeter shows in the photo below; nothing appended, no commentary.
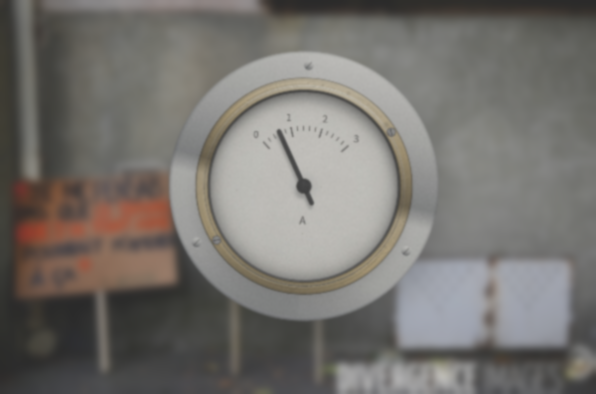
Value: 0.6 A
